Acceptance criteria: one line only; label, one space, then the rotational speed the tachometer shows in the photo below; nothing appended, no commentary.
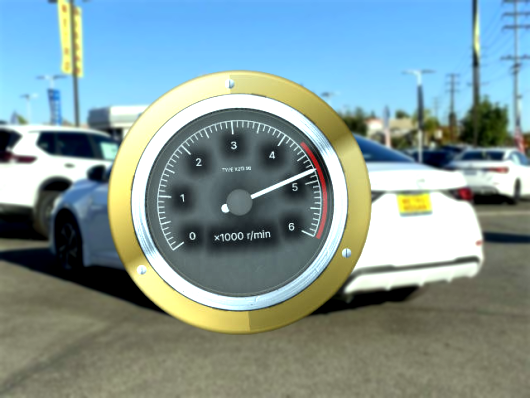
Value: 4800 rpm
